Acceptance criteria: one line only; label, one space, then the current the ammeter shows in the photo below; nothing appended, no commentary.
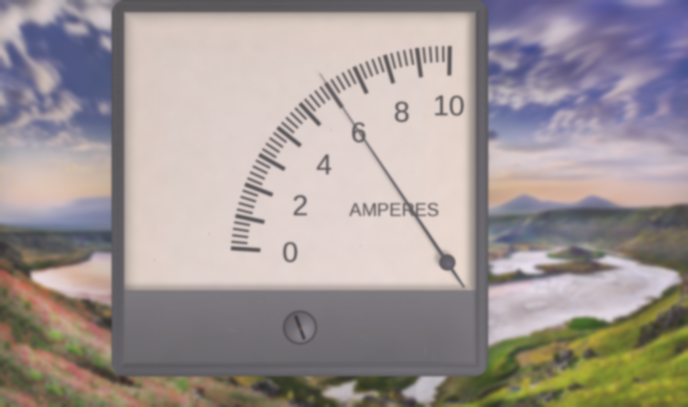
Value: 6 A
